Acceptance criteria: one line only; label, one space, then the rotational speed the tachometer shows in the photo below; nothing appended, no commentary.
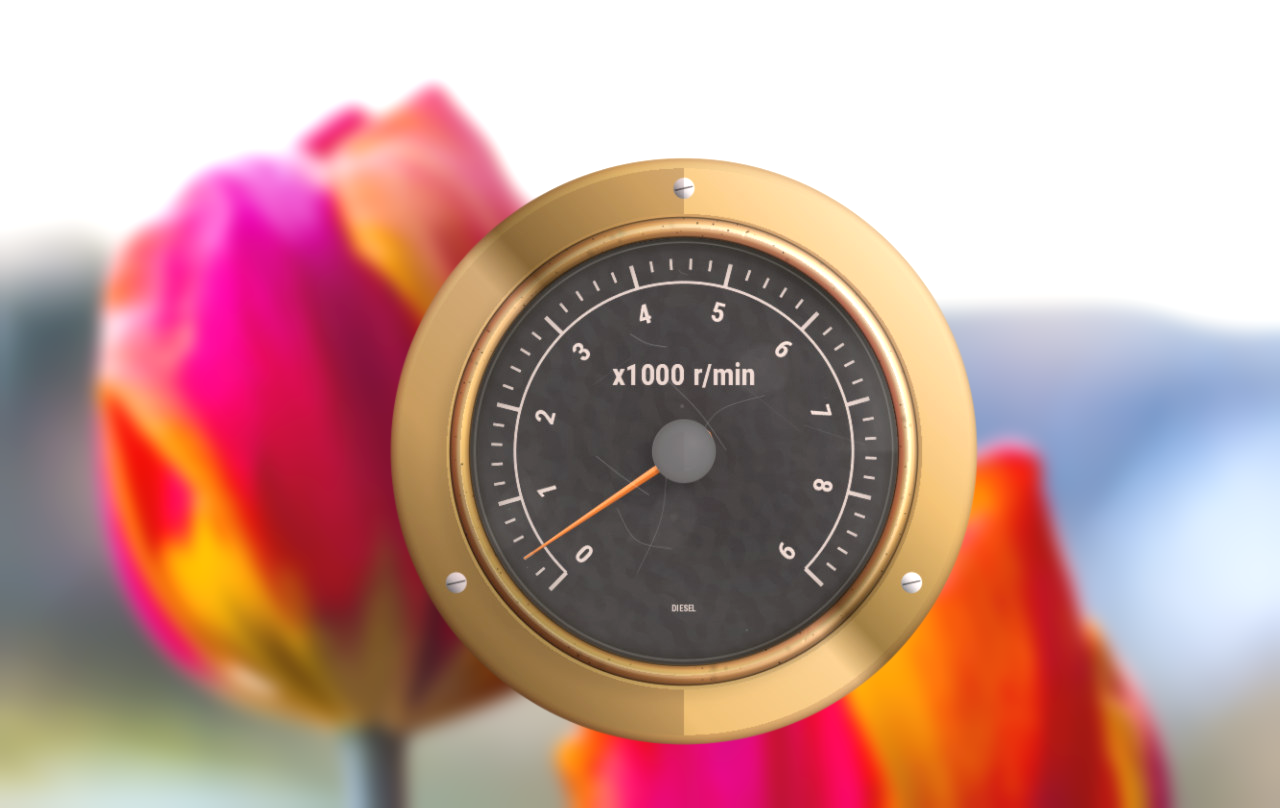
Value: 400 rpm
